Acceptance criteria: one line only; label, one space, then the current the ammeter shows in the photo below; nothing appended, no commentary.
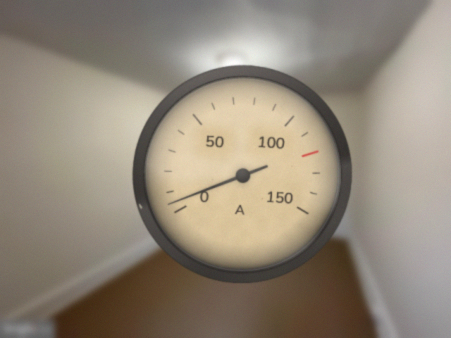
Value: 5 A
